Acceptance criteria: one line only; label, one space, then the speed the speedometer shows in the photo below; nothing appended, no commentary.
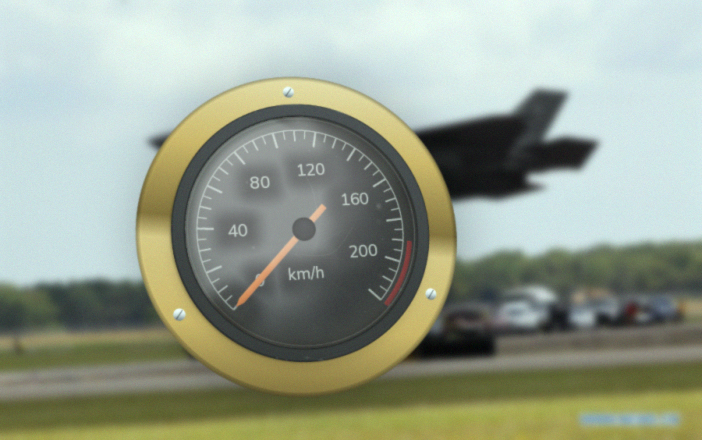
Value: 0 km/h
